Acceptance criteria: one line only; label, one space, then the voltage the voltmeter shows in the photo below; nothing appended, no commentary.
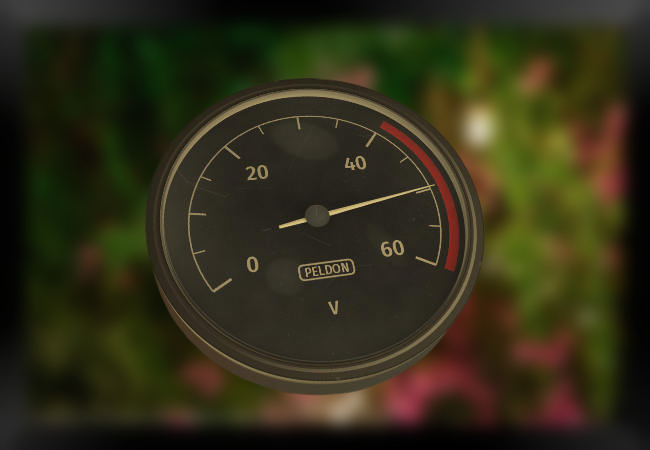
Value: 50 V
